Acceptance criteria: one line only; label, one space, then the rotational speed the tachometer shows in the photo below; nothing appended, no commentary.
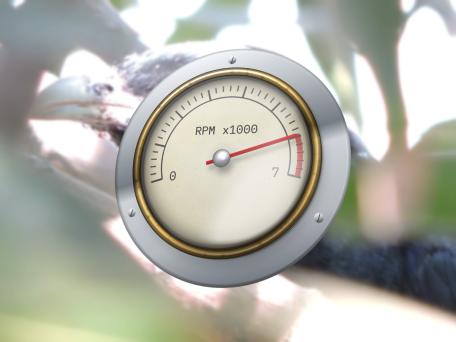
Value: 6000 rpm
